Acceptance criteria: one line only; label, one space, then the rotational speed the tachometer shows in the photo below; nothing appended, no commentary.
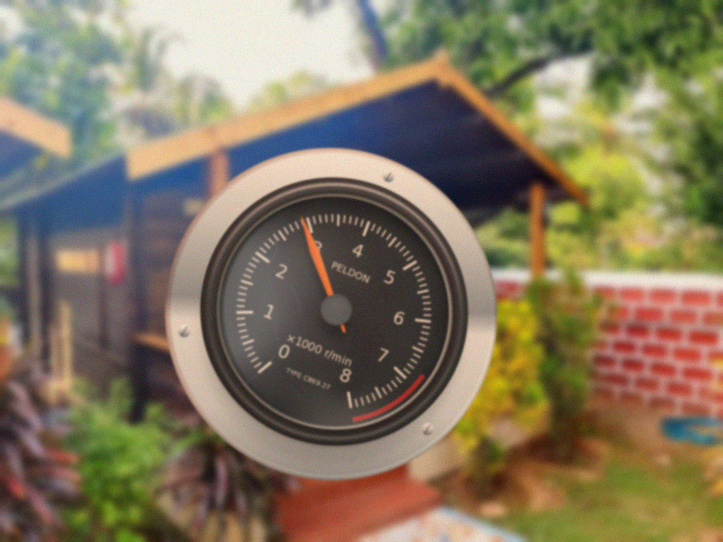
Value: 2900 rpm
